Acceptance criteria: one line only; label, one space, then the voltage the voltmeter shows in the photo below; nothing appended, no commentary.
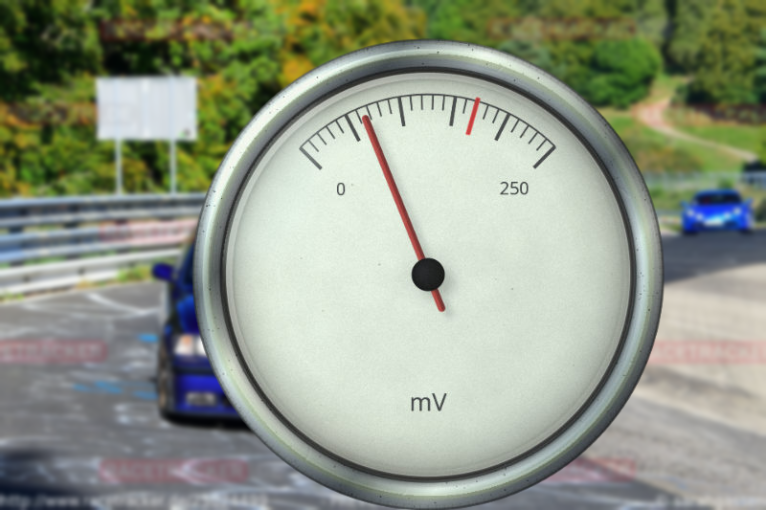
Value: 65 mV
